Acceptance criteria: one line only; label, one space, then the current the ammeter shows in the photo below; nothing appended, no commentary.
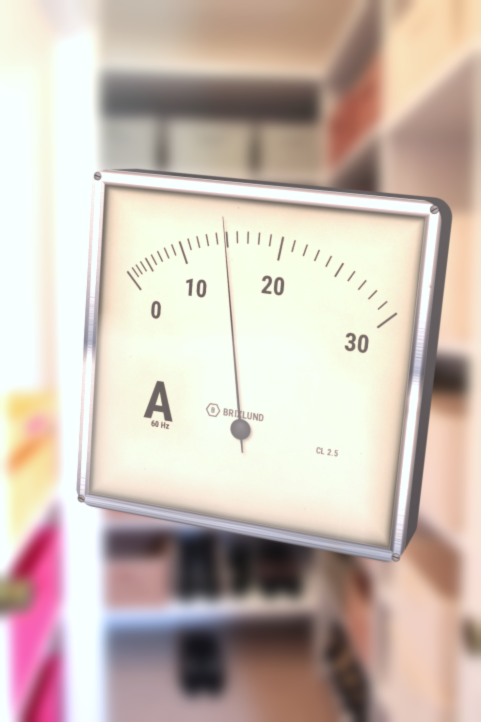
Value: 15 A
